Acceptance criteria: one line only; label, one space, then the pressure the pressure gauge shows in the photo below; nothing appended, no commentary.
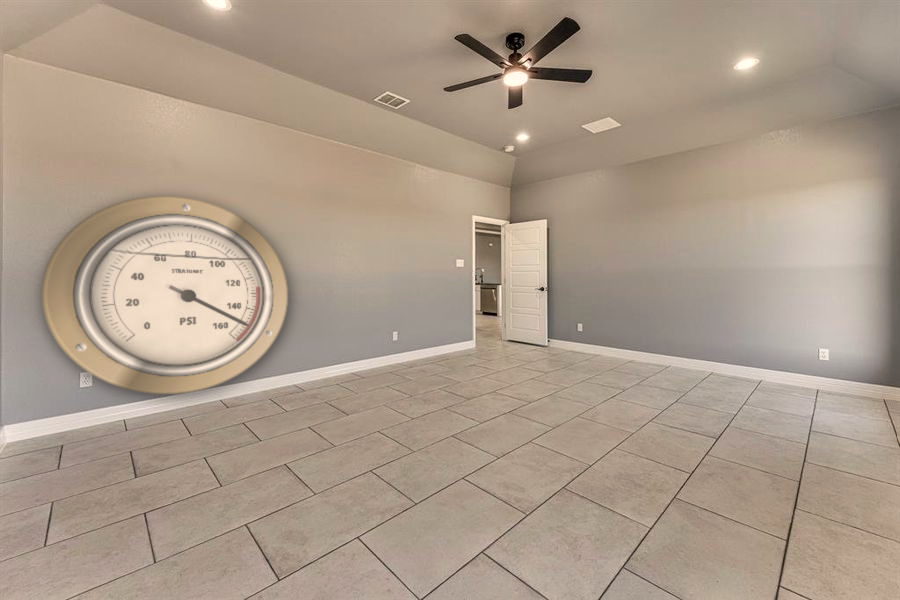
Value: 150 psi
